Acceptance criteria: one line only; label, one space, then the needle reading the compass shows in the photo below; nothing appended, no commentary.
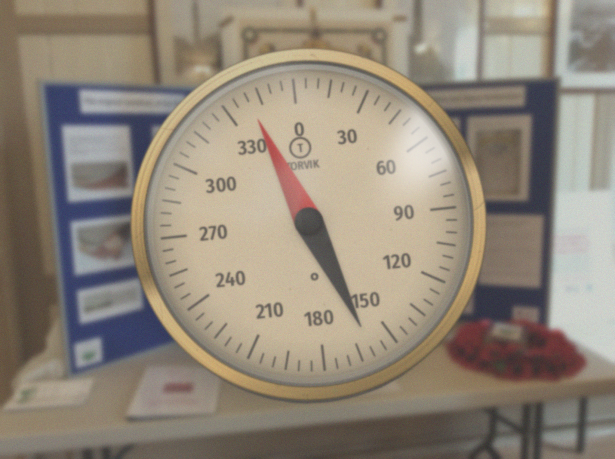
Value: 340 °
